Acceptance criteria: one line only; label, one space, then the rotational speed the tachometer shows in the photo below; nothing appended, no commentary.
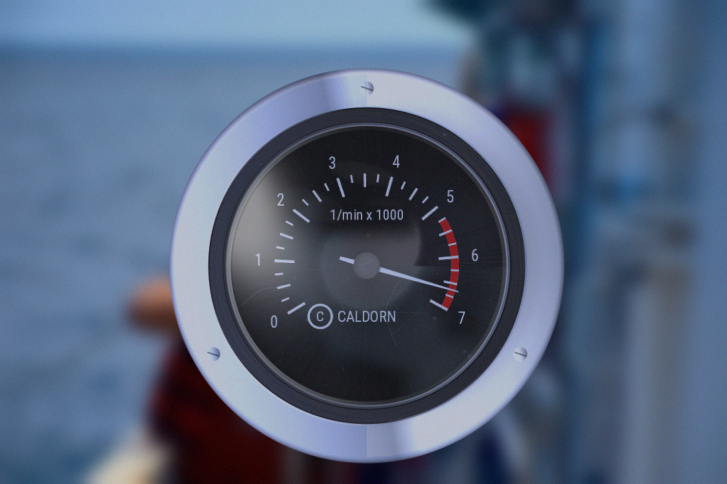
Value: 6625 rpm
